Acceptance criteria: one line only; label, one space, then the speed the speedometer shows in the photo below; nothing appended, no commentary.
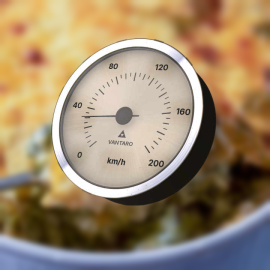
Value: 30 km/h
